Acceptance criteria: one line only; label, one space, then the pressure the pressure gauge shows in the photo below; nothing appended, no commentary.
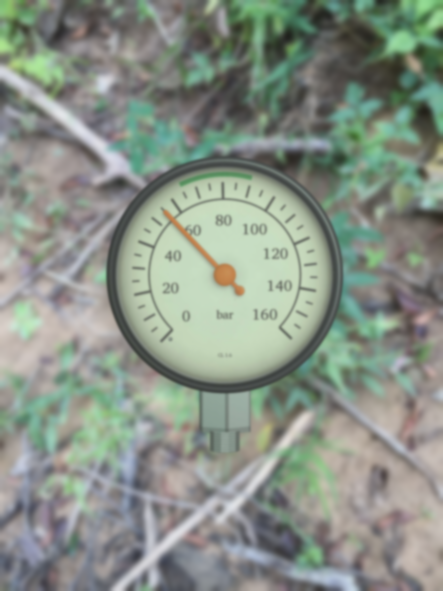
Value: 55 bar
